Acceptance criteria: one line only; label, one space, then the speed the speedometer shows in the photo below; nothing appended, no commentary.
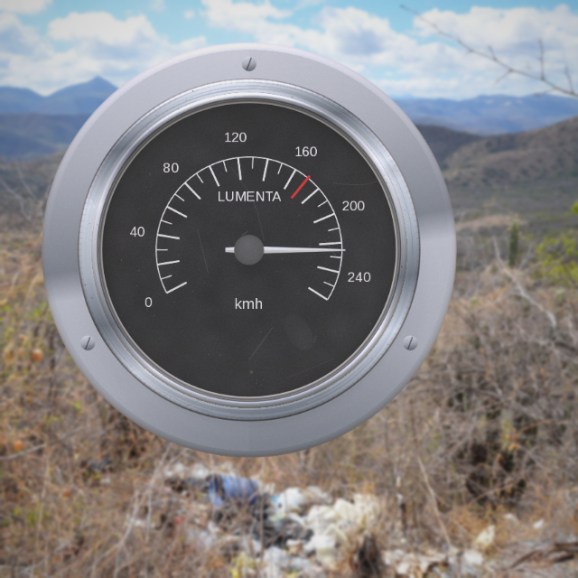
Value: 225 km/h
